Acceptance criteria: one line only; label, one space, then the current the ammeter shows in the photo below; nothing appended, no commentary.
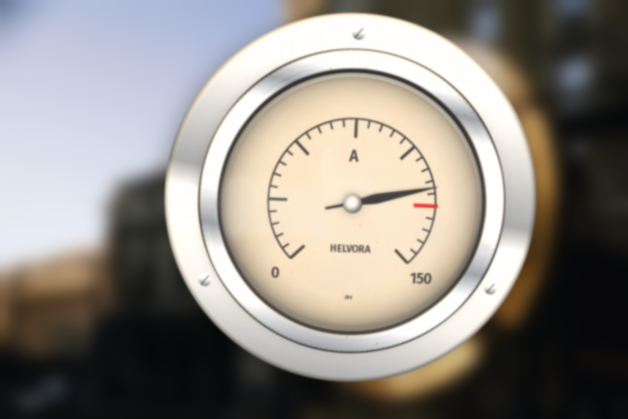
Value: 117.5 A
